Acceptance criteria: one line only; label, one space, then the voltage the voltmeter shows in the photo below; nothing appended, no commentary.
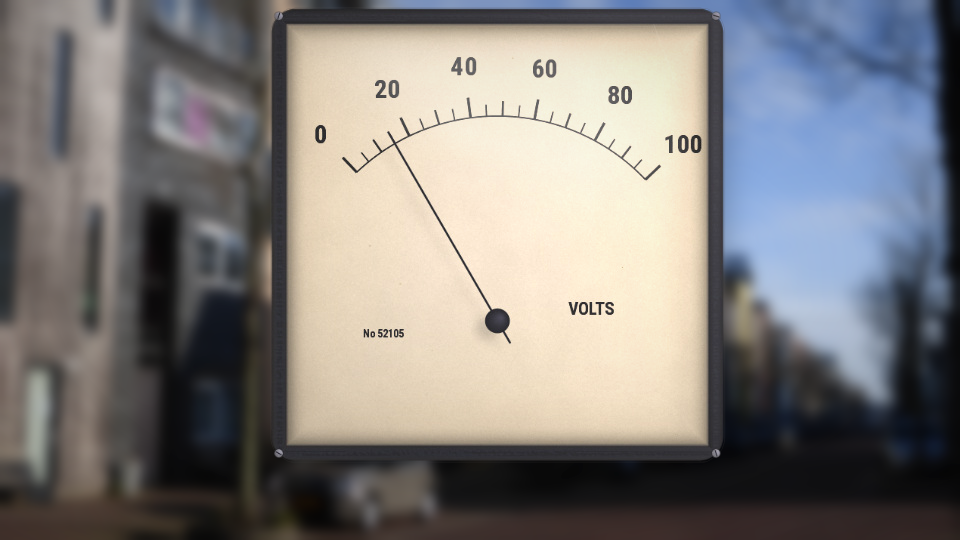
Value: 15 V
